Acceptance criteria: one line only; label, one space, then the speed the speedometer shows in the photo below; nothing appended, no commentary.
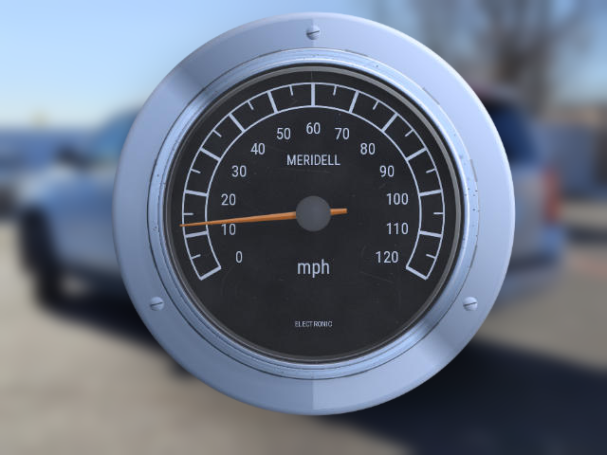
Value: 12.5 mph
